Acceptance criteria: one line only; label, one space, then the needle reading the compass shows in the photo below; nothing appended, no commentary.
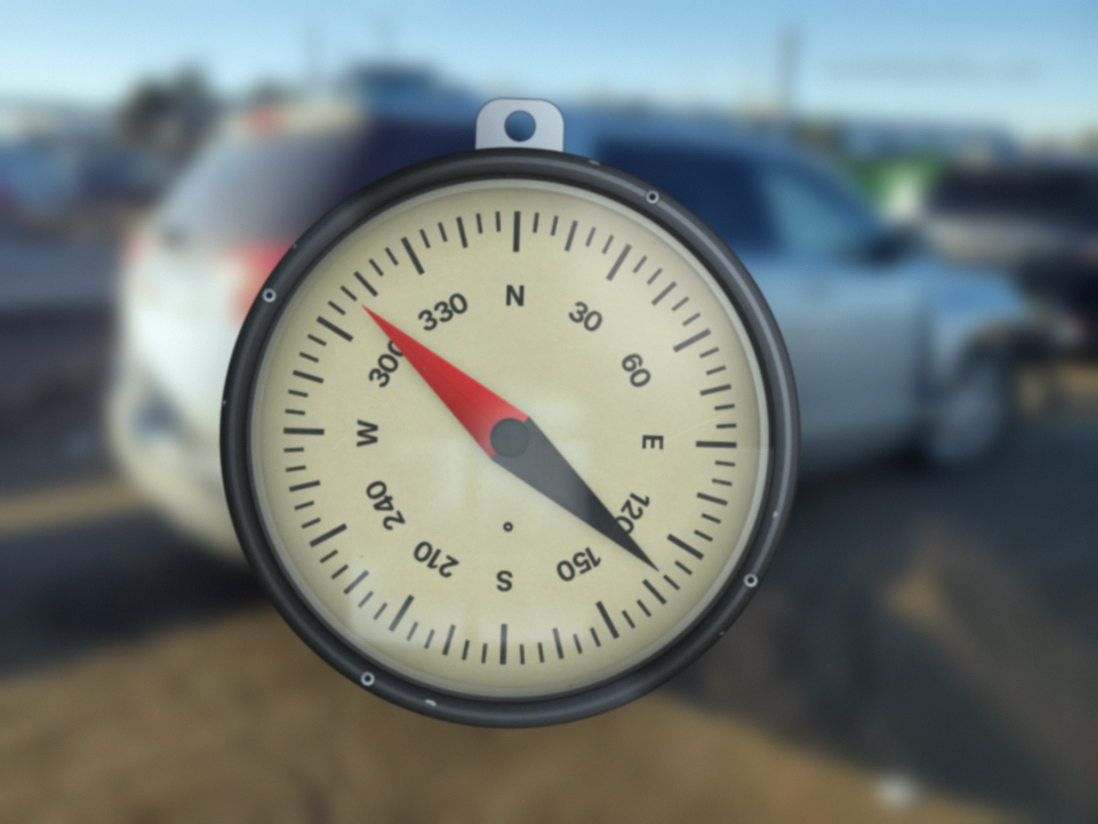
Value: 310 °
